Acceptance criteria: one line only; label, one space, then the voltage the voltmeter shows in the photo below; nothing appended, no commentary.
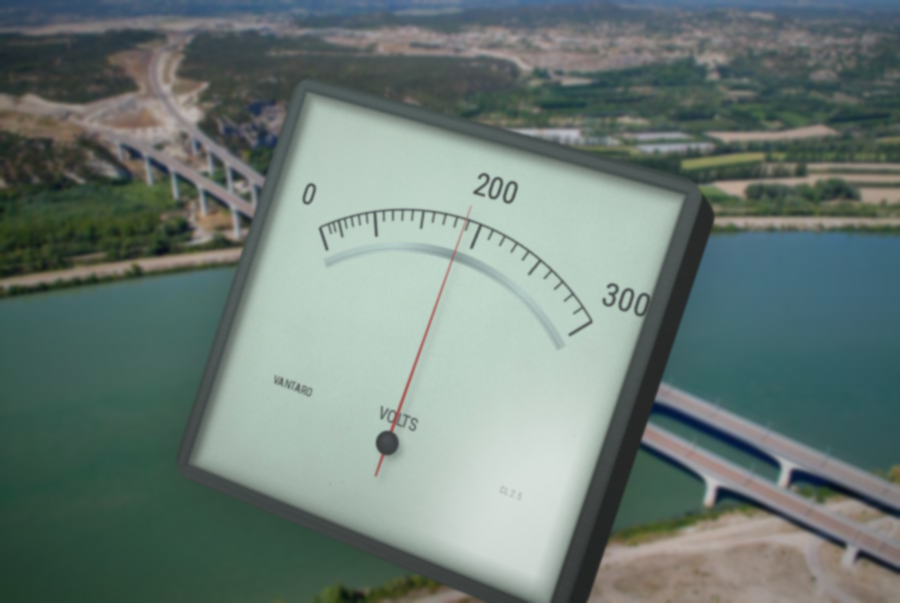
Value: 190 V
